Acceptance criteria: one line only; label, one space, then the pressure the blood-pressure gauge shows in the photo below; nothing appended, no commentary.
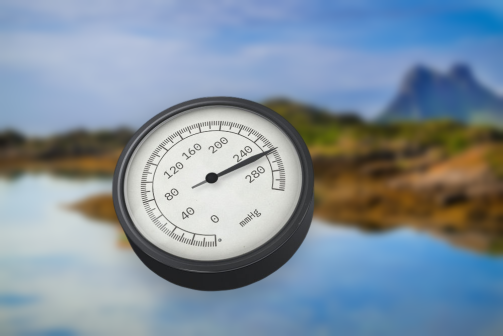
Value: 260 mmHg
